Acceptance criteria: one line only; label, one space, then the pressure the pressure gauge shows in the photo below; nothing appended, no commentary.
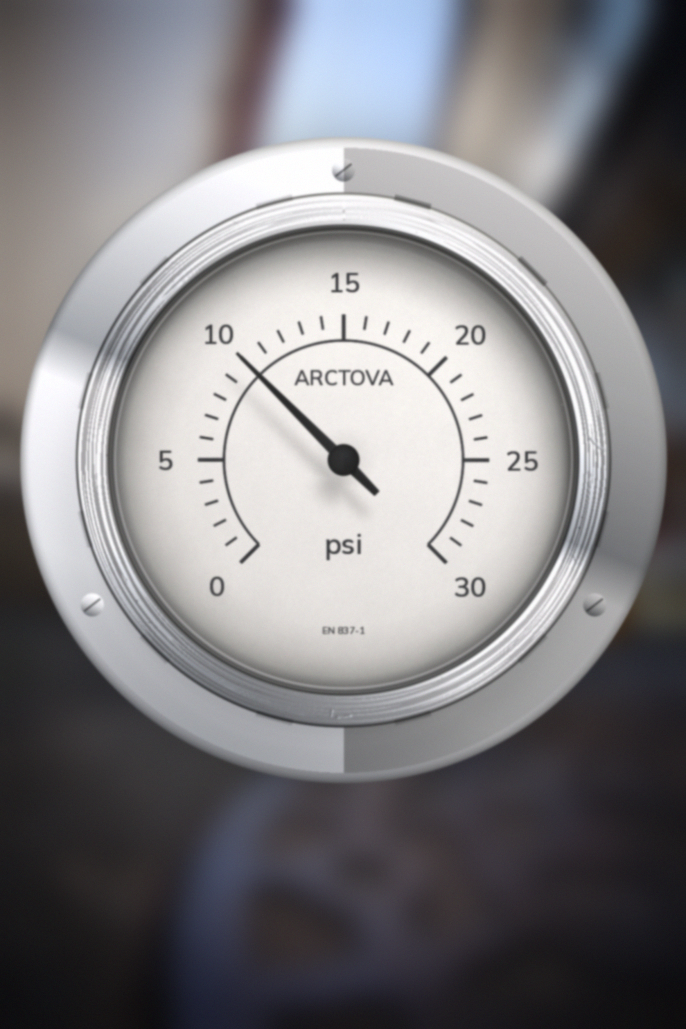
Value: 10 psi
